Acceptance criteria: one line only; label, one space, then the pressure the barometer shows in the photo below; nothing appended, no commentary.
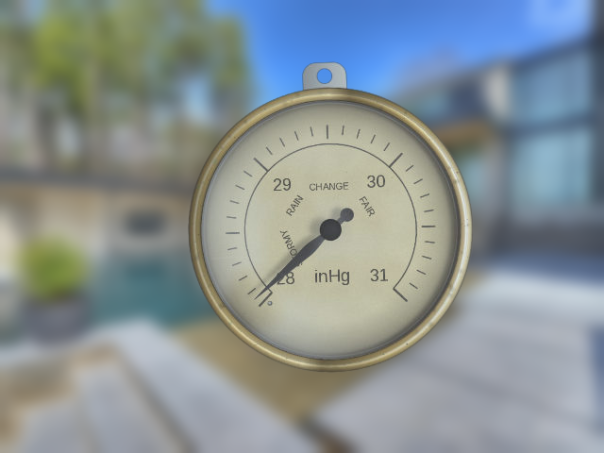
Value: 28.05 inHg
